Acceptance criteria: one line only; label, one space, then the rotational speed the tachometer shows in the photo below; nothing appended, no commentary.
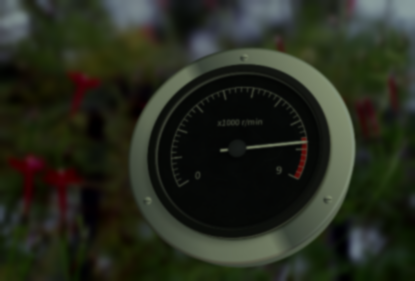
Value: 7800 rpm
